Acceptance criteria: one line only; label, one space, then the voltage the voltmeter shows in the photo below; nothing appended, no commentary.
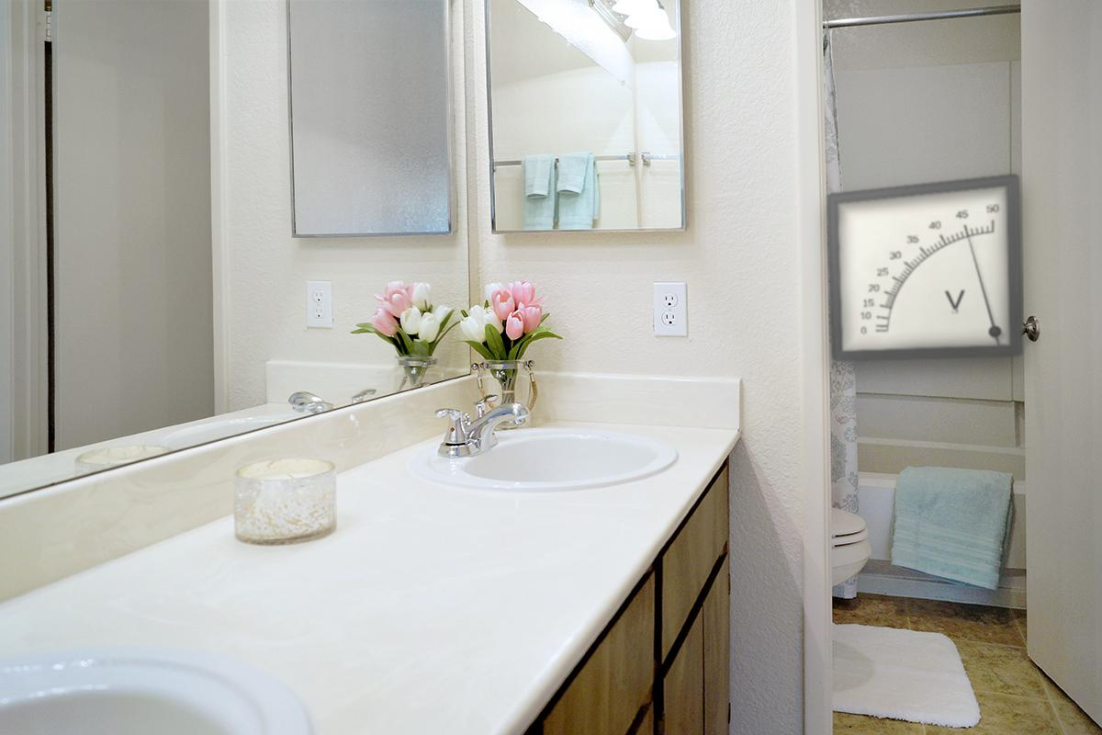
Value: 45 V
